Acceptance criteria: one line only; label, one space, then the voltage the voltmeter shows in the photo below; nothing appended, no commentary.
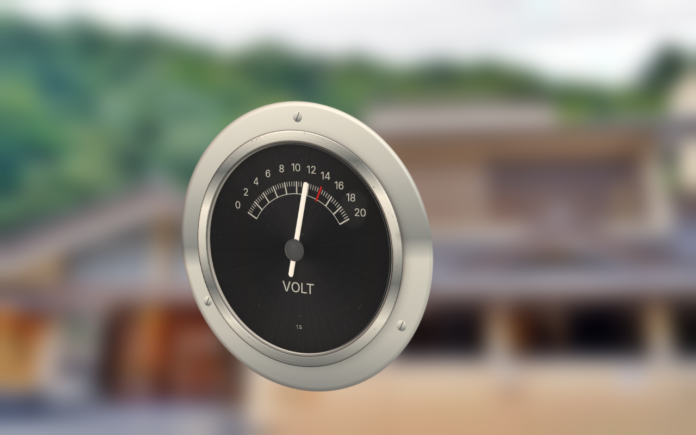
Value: 12 V
